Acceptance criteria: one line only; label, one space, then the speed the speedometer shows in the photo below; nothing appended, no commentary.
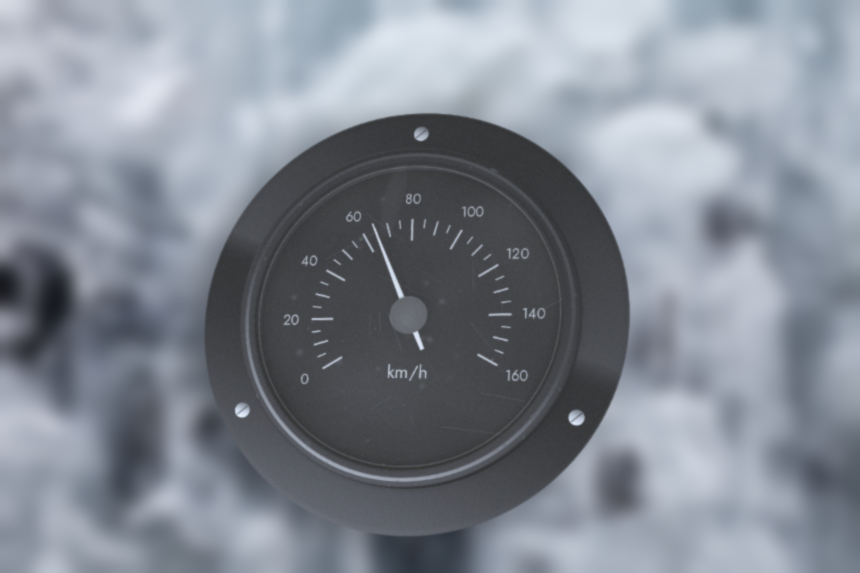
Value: 65 km/h
